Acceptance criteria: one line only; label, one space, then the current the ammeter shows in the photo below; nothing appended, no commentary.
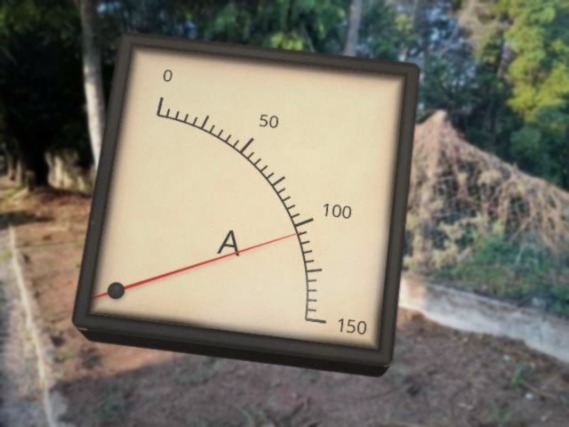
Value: 105 A
